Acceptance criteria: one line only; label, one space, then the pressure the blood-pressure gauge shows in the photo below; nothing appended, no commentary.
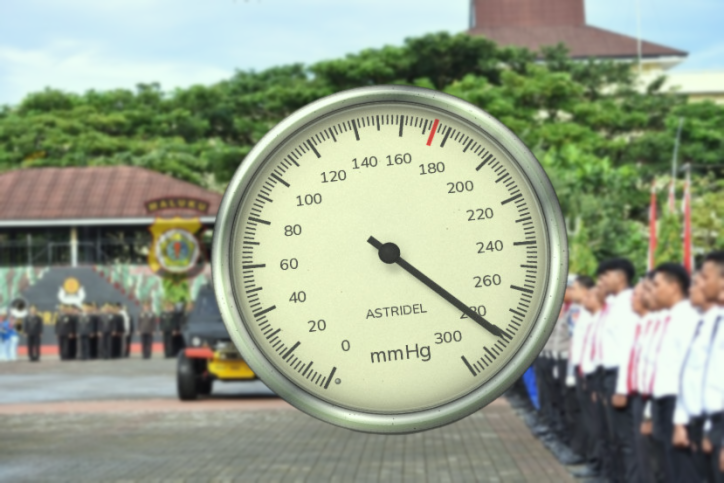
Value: 282 mmHg
